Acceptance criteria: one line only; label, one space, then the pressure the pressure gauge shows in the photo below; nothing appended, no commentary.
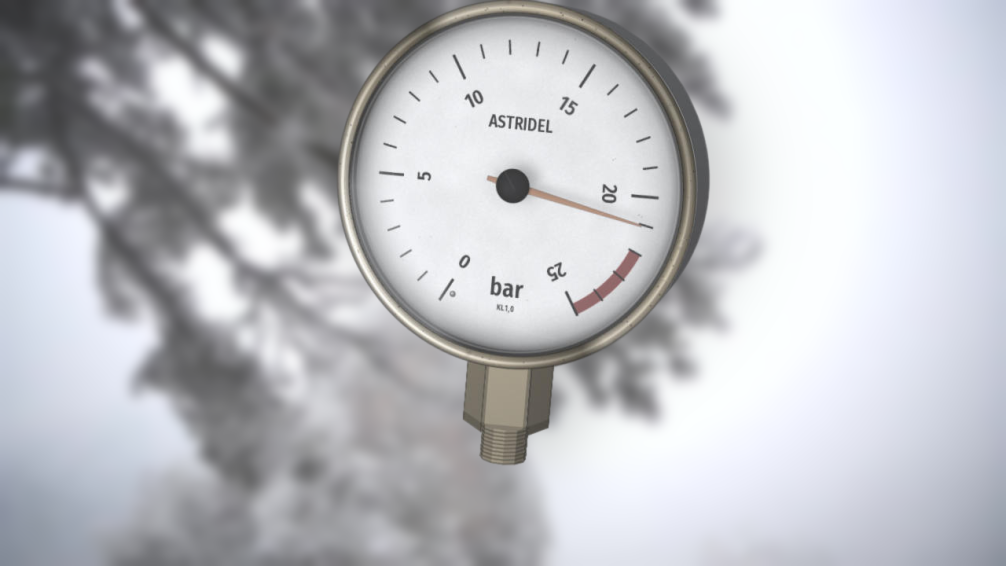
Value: 21 bar
